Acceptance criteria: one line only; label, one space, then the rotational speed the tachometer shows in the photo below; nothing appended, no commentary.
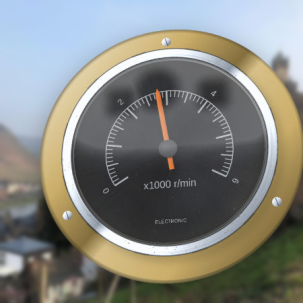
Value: 2800 rpm
